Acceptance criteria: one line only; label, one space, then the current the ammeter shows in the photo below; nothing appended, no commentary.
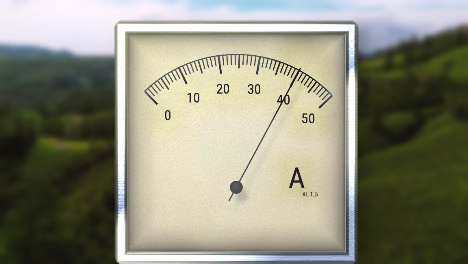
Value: 40 A
